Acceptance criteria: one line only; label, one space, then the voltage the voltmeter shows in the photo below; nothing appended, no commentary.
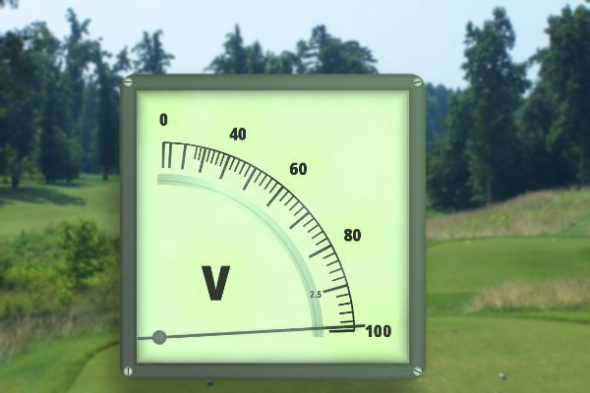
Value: 99 V
